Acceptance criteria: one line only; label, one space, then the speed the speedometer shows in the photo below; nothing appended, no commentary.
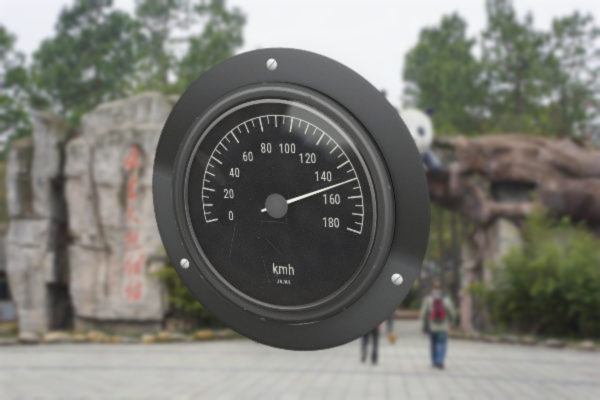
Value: 150 km/h
